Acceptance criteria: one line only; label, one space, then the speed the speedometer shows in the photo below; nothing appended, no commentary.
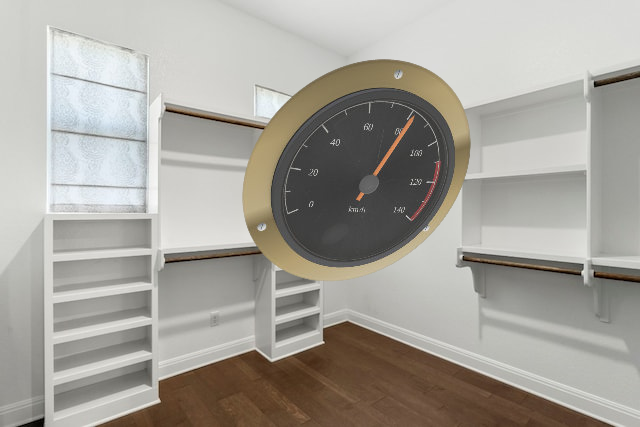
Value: 80 km/h
